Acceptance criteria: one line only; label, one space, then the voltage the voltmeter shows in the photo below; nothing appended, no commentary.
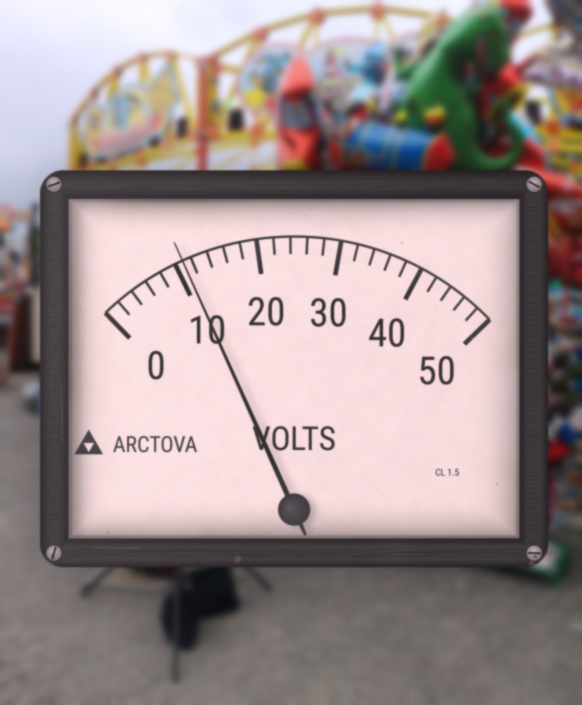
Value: 11 V
